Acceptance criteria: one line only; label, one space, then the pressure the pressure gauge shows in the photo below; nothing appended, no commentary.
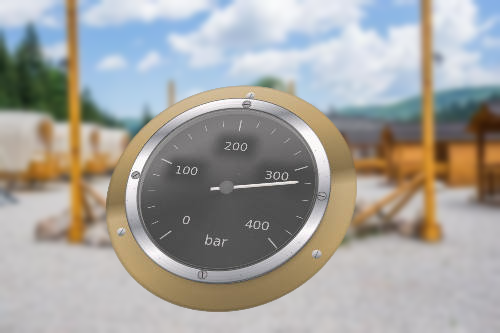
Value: 320 bar
